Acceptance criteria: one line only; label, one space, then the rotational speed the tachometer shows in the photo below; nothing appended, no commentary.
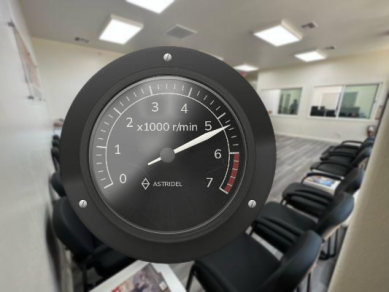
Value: 5300 rpm
